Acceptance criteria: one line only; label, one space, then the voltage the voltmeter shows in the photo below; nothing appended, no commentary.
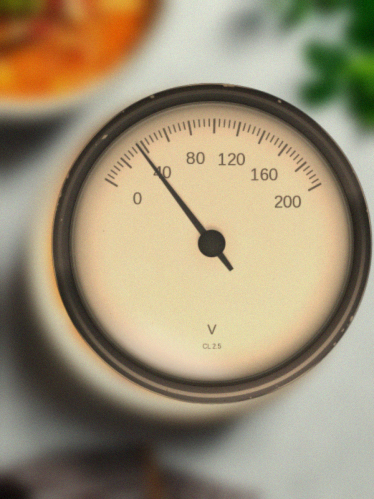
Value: 36 V
